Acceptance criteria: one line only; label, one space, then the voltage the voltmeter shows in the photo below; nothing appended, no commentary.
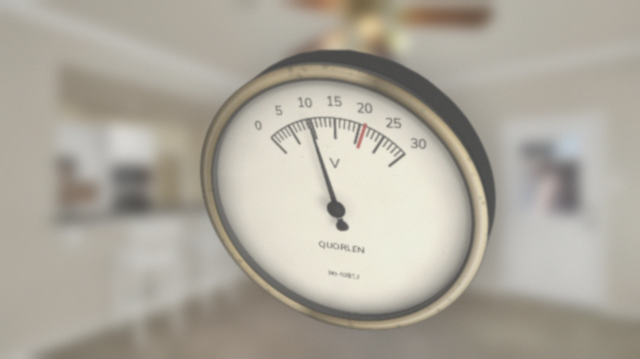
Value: 10 V
